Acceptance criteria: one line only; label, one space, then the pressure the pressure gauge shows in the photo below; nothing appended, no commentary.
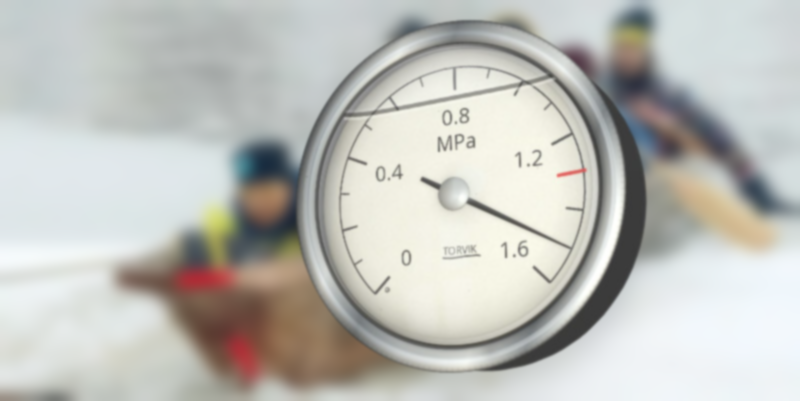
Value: 1.5 MPa
